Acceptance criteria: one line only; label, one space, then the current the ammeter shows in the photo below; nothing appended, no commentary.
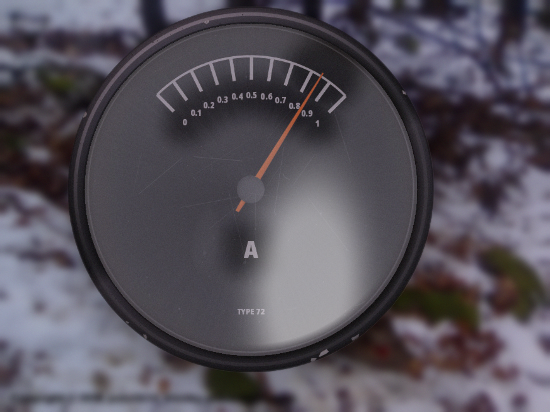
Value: 0.85 A
